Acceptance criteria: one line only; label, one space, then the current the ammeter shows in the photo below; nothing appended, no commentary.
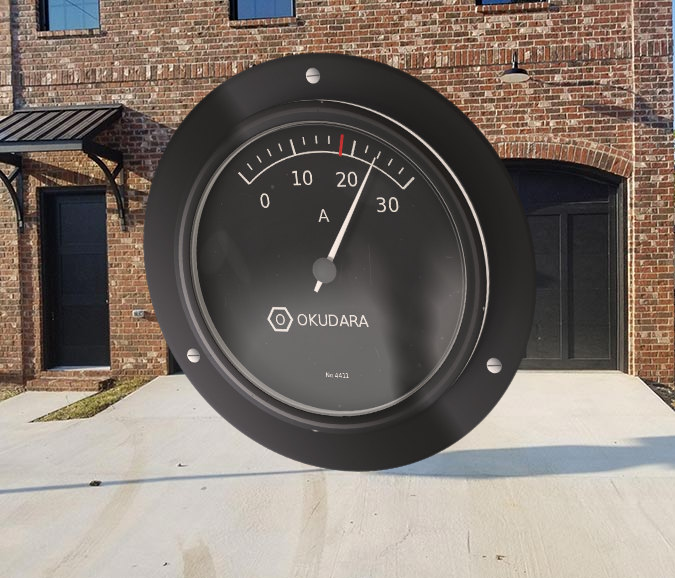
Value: 24 A
